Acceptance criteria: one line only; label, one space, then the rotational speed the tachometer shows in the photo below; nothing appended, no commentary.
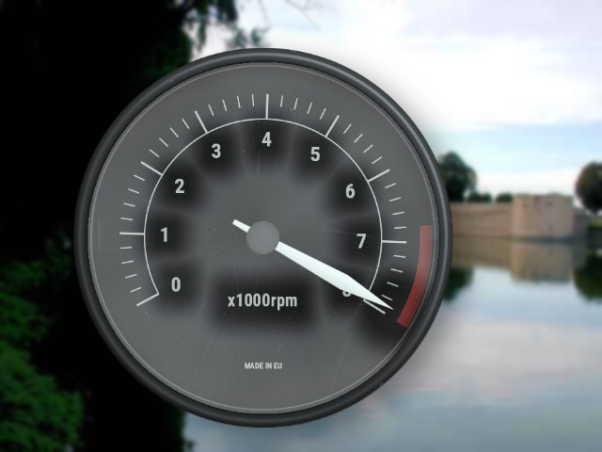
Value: 7900 rpm
